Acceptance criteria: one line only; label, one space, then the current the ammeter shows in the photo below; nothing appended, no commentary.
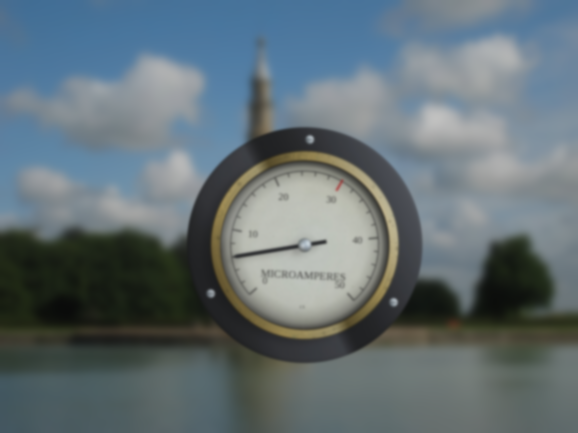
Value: 6 µA
